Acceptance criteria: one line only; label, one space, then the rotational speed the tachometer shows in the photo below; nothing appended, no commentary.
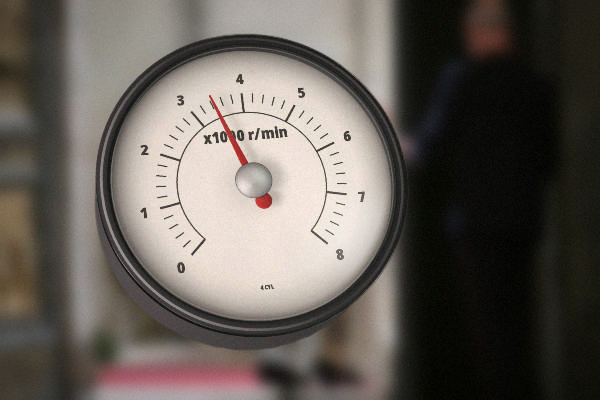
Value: 3400 rpm
